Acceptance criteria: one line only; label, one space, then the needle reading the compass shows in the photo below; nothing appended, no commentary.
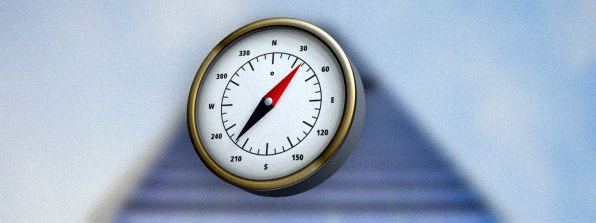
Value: 40 °
